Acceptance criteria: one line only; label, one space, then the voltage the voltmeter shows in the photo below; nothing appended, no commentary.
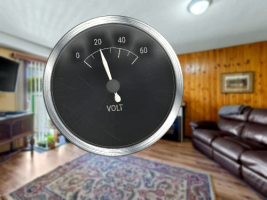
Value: 20 V
